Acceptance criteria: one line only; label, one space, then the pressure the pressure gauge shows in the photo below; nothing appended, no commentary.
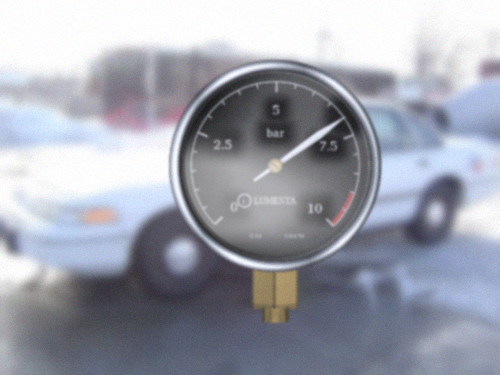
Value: 7 bar
